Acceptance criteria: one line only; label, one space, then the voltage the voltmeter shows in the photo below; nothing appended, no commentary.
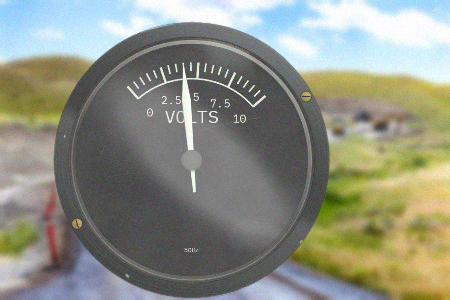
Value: 4 V
